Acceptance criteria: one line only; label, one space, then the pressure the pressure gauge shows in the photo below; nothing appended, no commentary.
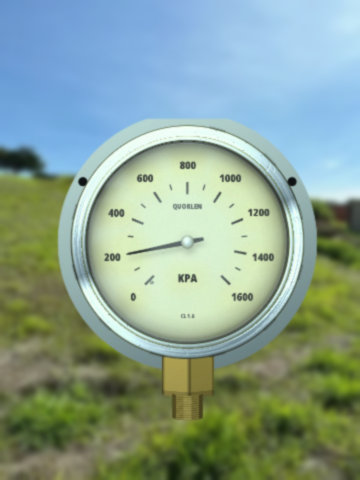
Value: 200 kPa
